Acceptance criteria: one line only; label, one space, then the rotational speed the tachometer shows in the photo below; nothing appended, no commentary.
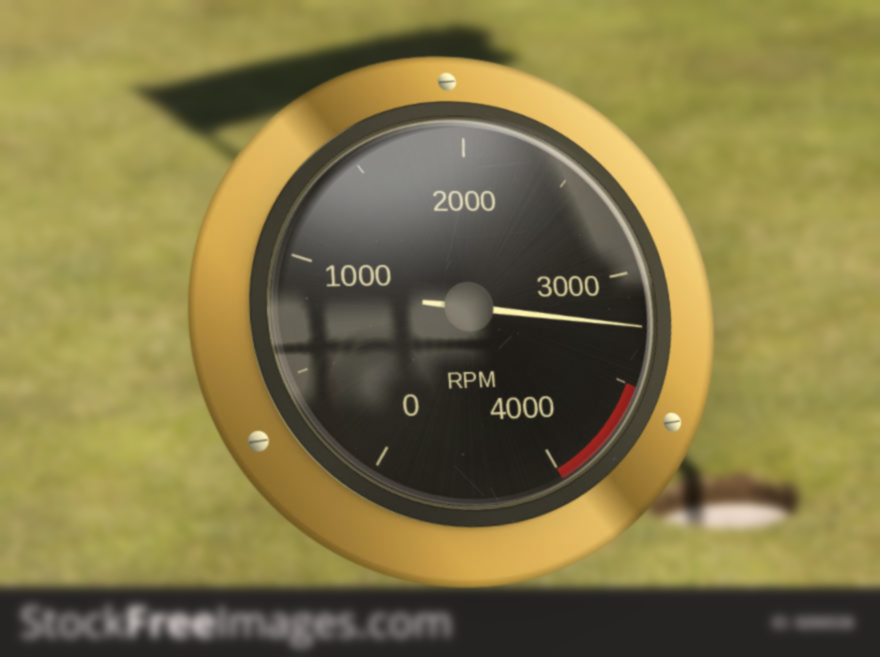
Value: 3250 rpm
